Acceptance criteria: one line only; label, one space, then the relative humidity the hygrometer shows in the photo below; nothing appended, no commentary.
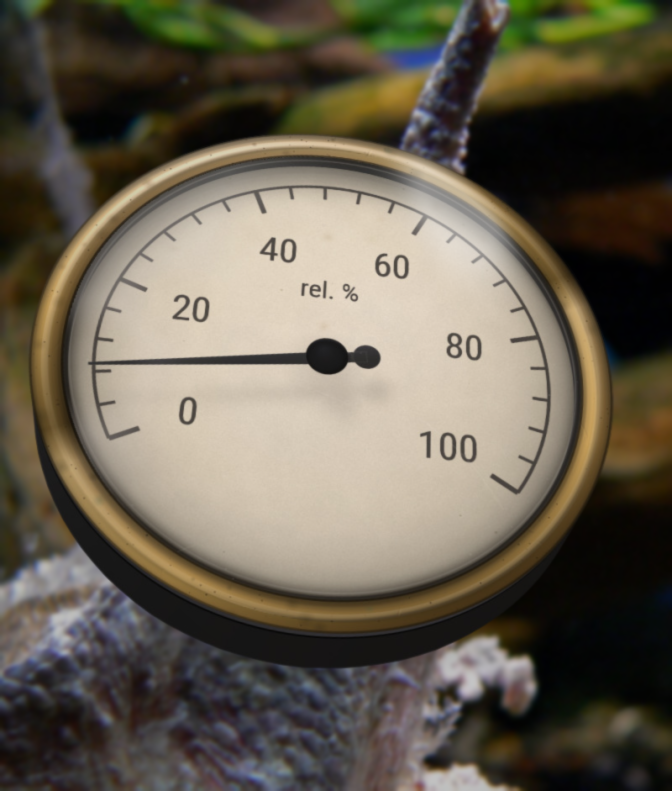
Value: 8 %
